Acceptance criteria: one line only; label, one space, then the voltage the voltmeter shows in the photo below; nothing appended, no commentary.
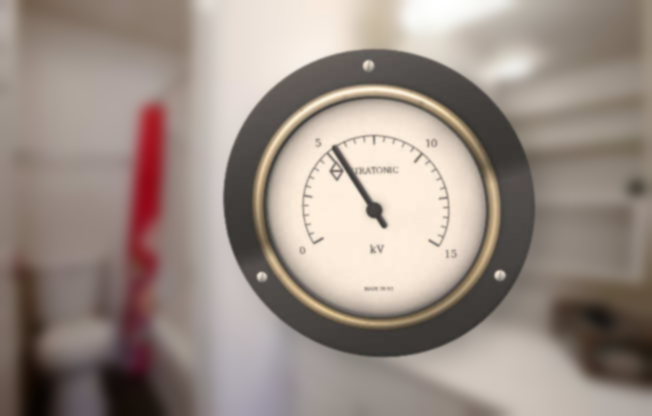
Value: 5.5 kV
